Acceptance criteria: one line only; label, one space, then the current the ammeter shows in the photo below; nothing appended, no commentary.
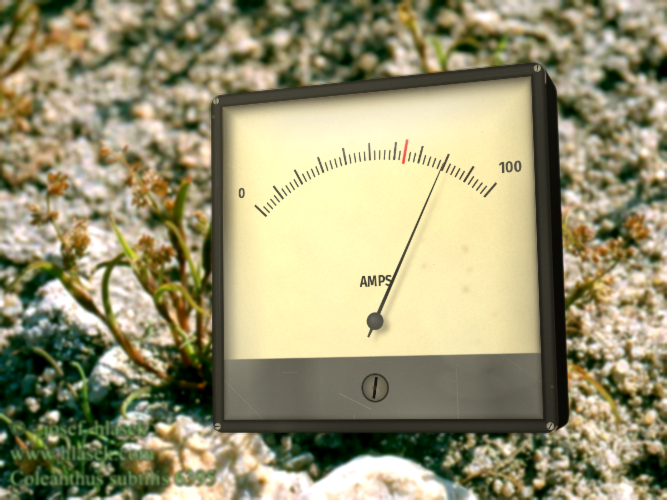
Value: 80 A
